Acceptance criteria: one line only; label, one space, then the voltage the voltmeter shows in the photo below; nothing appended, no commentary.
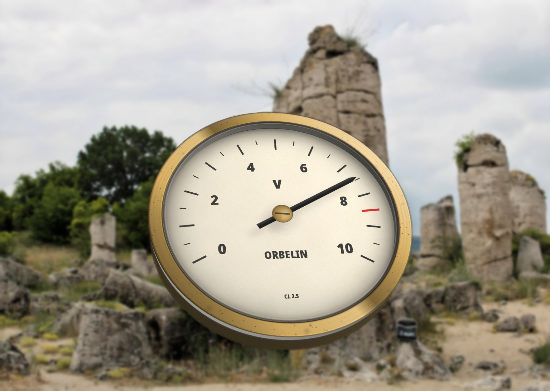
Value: 7.5 V
